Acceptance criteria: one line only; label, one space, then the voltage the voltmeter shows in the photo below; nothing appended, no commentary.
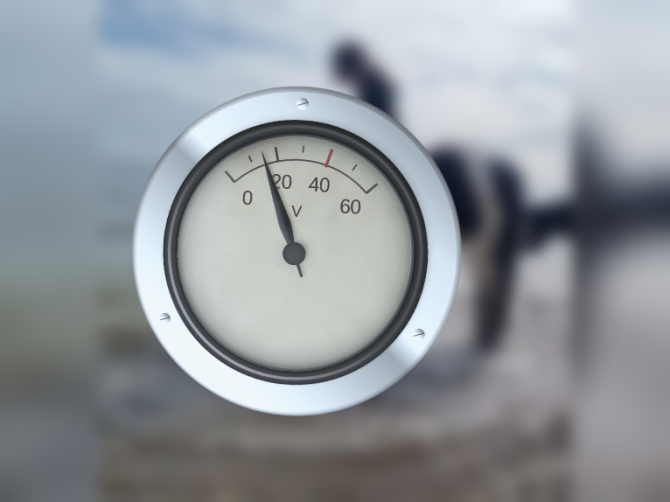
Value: 15 V
